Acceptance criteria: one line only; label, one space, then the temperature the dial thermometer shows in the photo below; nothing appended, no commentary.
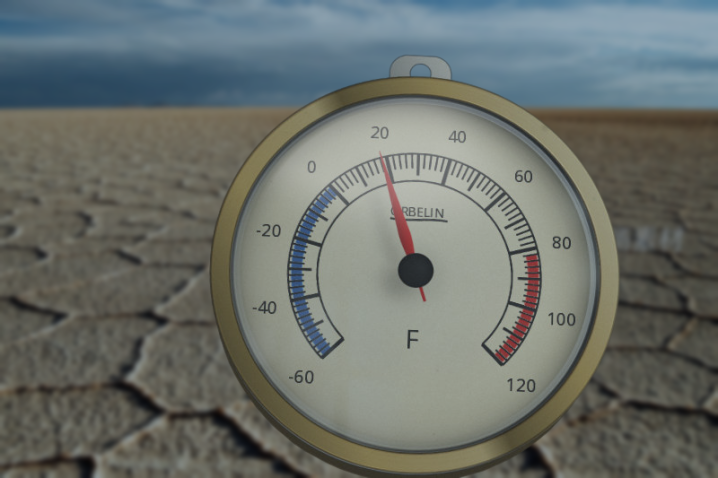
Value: 18 °F
